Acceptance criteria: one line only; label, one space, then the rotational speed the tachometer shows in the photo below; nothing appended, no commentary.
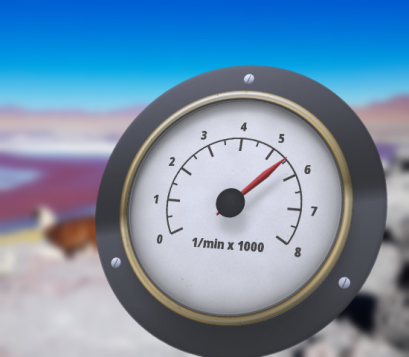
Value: 5500 rpm
